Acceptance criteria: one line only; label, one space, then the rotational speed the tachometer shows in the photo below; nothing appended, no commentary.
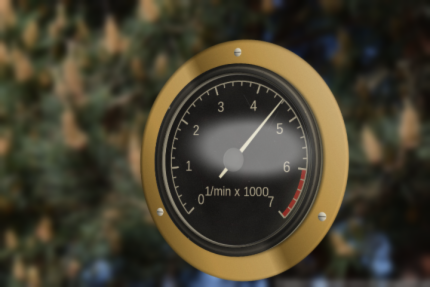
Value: 4600 rpm
